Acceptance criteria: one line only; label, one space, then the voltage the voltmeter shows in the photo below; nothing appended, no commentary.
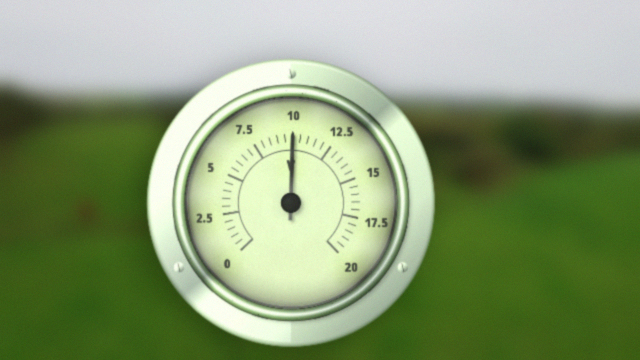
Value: 10 V
